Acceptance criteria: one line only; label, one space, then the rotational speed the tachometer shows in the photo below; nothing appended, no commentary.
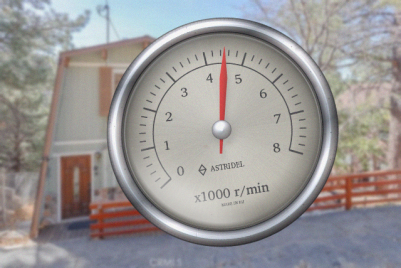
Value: 4500 rpm
